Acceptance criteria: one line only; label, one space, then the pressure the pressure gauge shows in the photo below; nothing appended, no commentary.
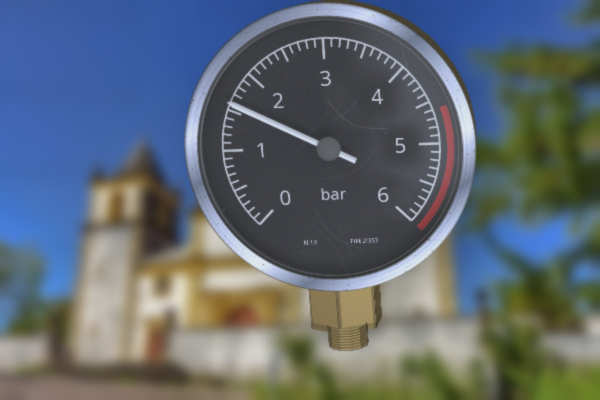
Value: 1.6 bar
